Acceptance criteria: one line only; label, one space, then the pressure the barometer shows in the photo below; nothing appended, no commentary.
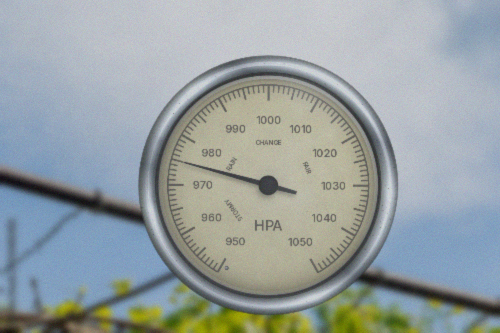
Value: 975 hPa
